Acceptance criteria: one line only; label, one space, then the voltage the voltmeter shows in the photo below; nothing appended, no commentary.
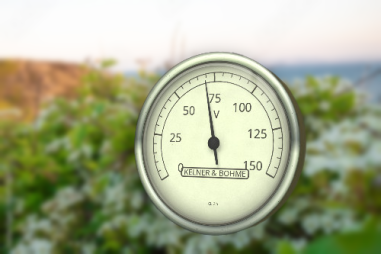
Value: 70 V
